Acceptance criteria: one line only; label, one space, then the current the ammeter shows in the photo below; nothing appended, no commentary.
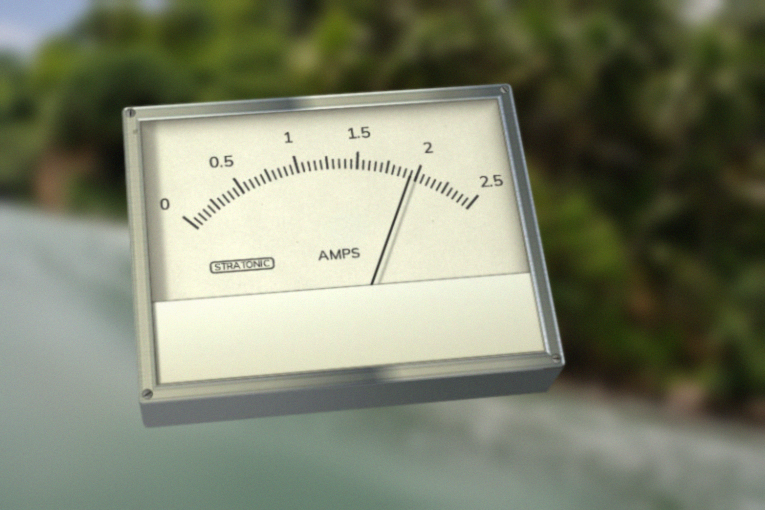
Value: 1.95 A
